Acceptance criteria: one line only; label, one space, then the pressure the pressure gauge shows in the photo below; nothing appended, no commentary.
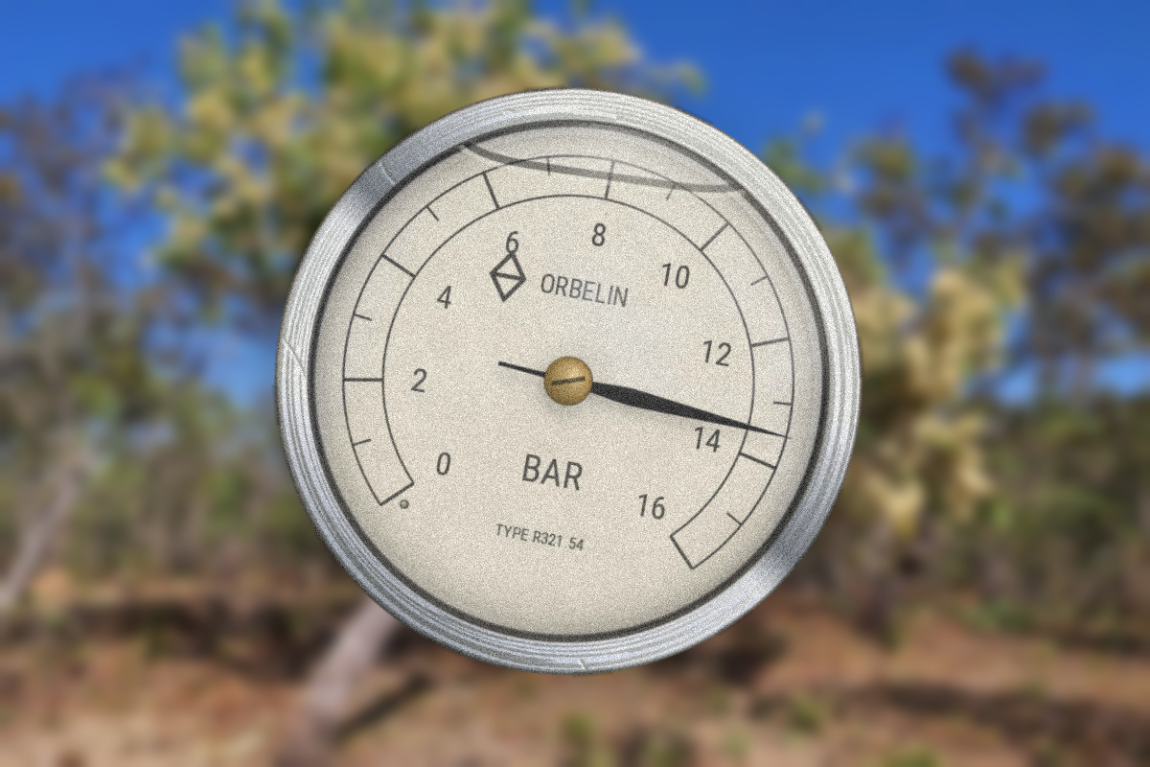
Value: 13.5 bar
